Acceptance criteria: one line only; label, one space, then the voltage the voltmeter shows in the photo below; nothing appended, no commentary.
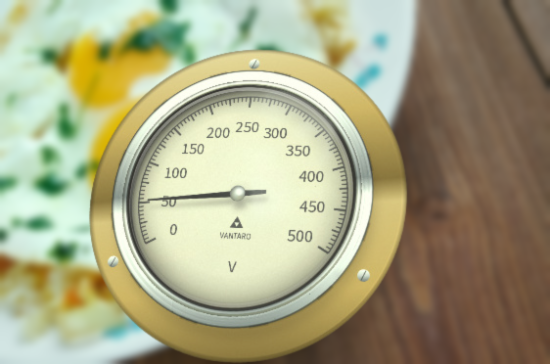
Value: 50 V
